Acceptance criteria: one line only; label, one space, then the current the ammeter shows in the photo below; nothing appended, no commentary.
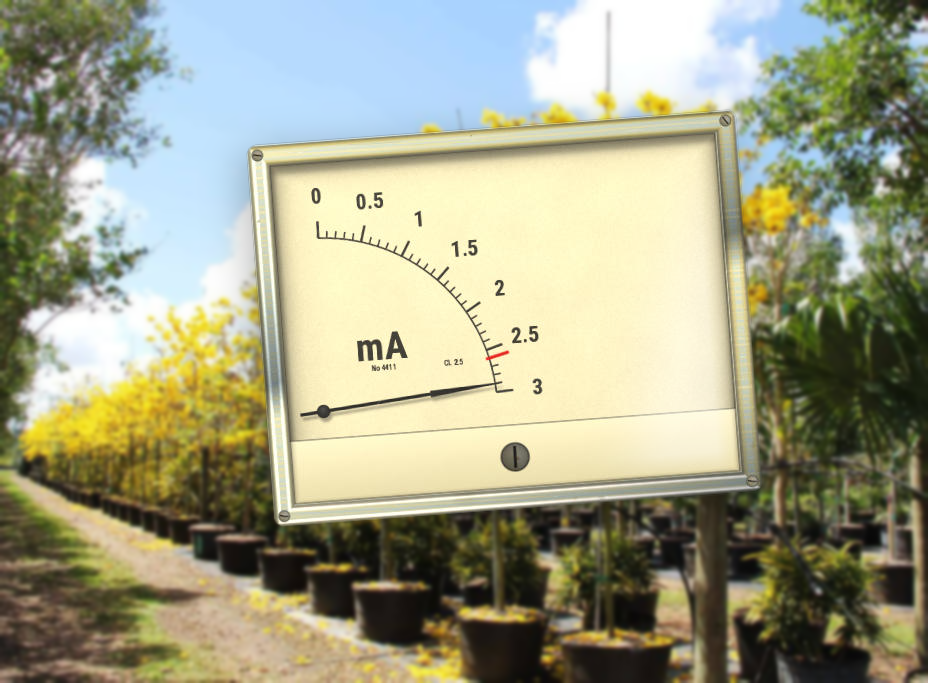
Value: 2.9 mA
